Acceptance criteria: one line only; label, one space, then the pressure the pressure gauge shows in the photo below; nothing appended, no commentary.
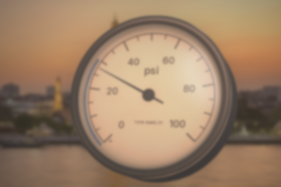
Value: 27.5 psi
